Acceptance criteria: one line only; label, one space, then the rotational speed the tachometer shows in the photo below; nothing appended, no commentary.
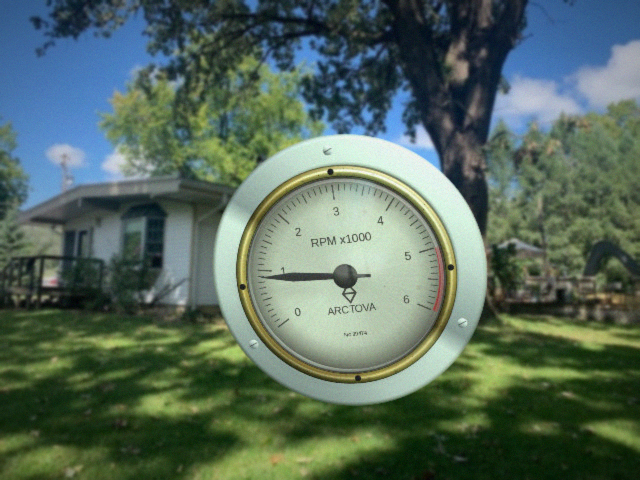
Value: 900 rpm
